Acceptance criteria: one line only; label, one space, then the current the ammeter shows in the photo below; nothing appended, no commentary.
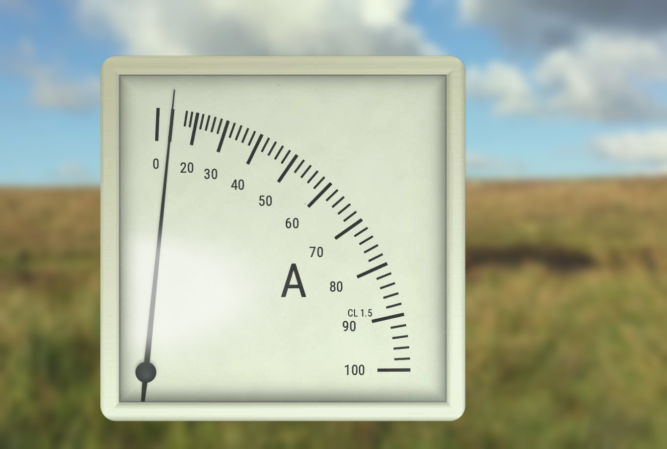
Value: 10 A
